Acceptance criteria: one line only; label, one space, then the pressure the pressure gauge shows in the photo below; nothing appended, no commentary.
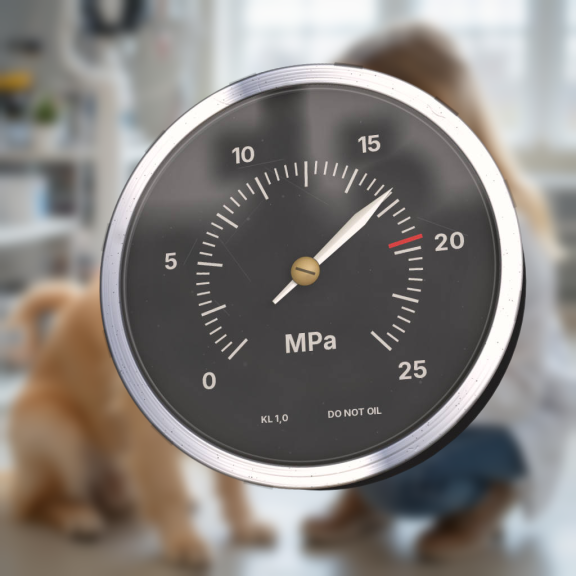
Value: 17 MPa
